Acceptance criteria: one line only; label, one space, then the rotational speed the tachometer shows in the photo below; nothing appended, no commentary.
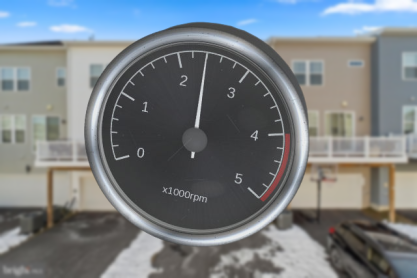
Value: 2400 rpm
